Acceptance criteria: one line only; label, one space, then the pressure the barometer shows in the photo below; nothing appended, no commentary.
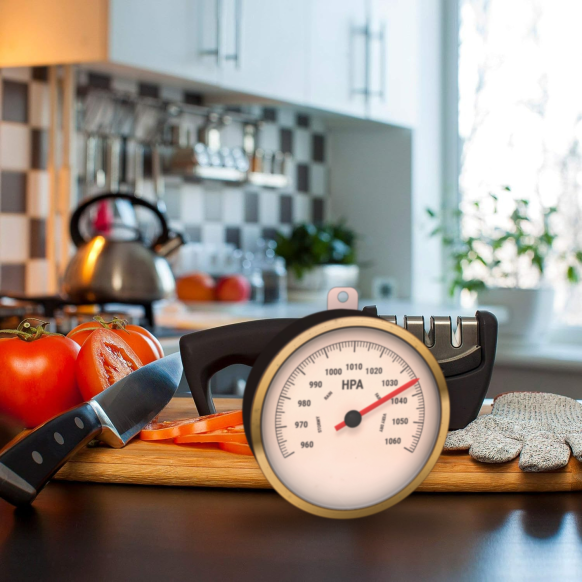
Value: 1035 hPa
